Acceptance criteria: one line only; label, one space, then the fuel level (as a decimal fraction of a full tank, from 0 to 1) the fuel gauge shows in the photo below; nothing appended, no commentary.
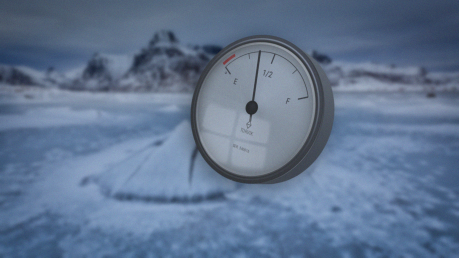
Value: 0.375
